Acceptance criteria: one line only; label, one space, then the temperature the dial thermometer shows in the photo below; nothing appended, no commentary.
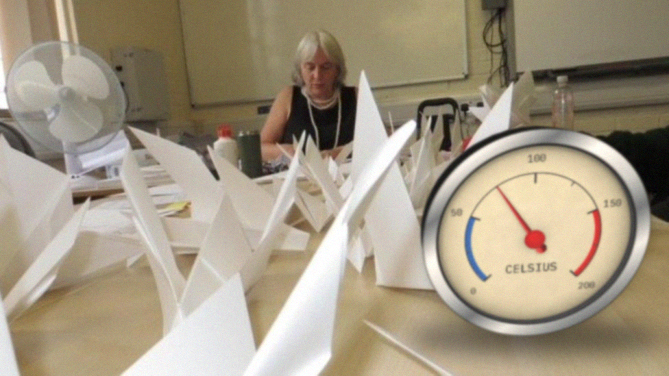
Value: 75 °C
